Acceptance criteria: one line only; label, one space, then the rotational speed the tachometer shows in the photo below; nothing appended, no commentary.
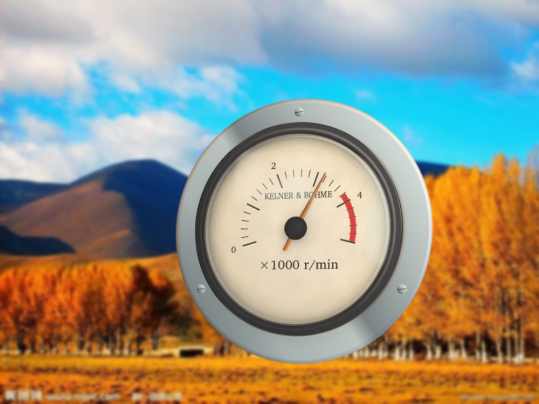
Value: 3200 rpm
